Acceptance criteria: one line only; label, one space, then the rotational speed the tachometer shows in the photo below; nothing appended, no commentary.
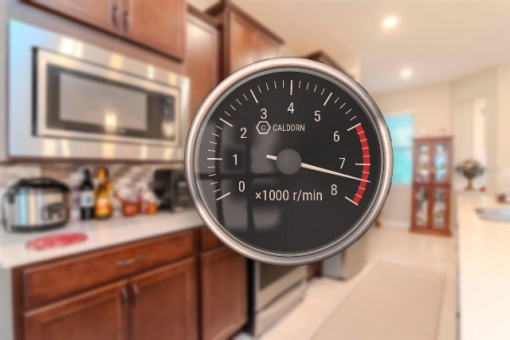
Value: 7400 rpm
